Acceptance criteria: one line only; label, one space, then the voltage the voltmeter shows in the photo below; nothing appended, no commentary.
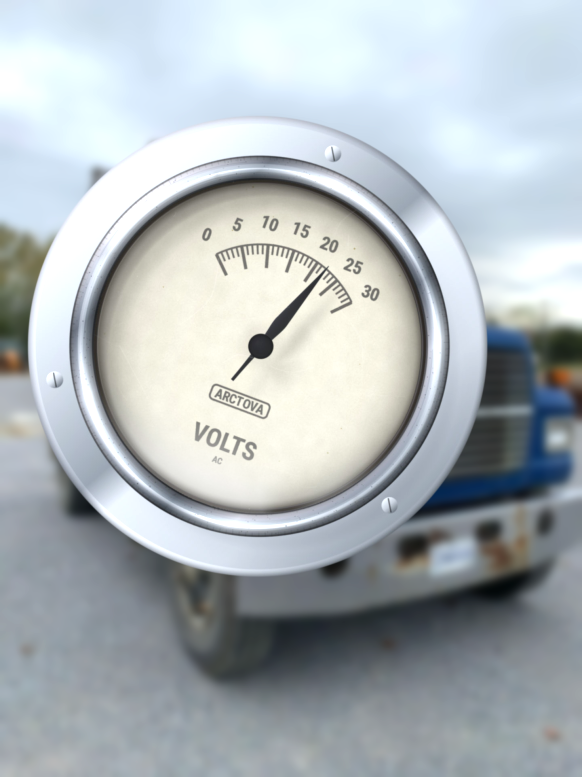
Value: 22 V
